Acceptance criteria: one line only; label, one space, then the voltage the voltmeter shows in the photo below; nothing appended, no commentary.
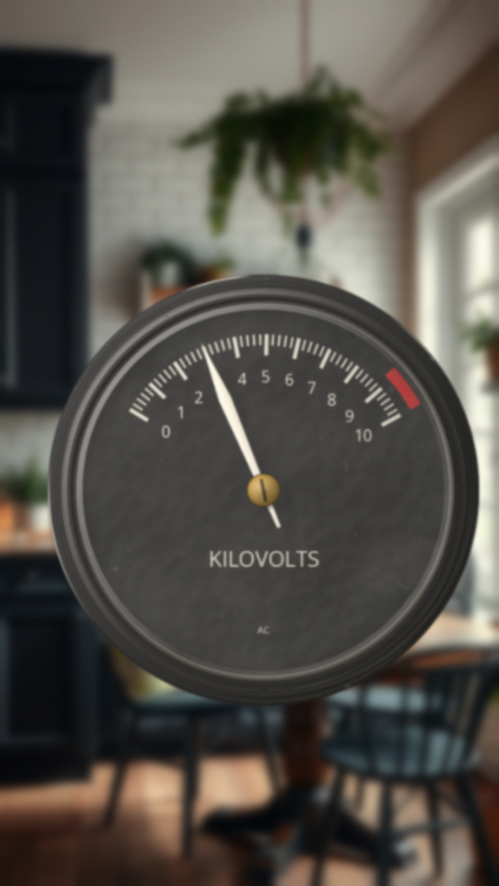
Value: 3 kV
